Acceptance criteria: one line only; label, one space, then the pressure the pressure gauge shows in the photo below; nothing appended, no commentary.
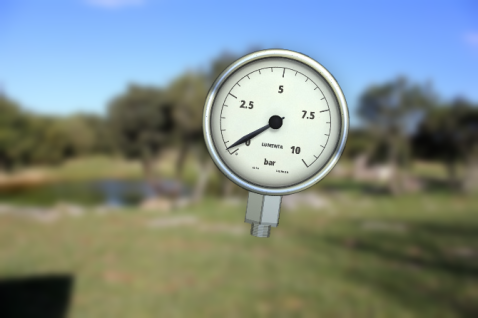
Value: 0.25 bar
